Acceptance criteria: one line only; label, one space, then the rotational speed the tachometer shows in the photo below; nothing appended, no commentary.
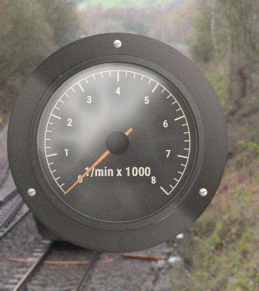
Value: 0 rpm
